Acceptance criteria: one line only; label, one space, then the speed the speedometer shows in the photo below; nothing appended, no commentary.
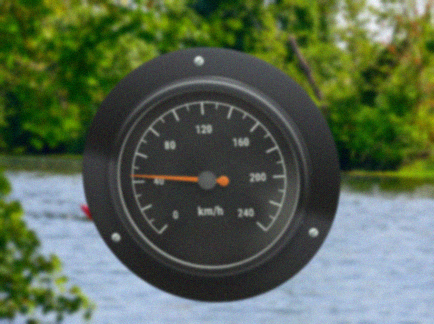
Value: 45 km/h
